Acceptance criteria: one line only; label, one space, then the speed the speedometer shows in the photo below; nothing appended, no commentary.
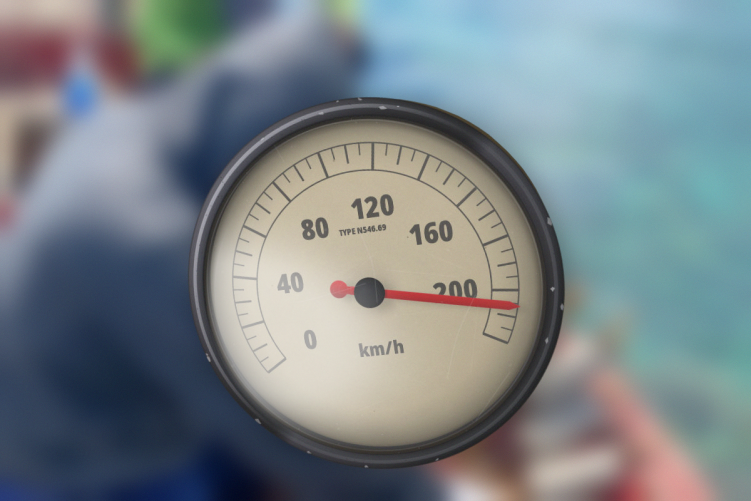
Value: 205 km/h
